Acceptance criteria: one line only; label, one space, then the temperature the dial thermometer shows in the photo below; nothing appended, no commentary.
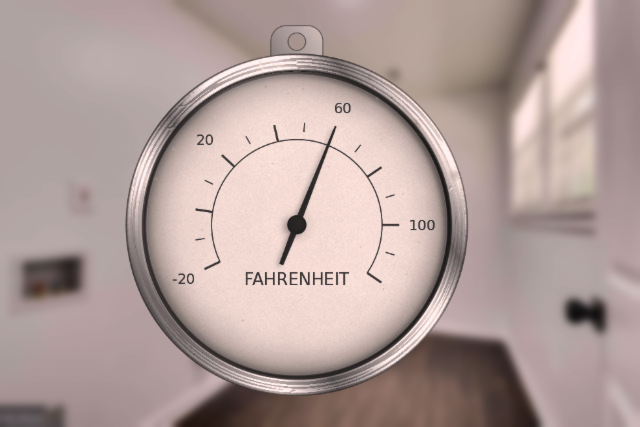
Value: 60 °F
